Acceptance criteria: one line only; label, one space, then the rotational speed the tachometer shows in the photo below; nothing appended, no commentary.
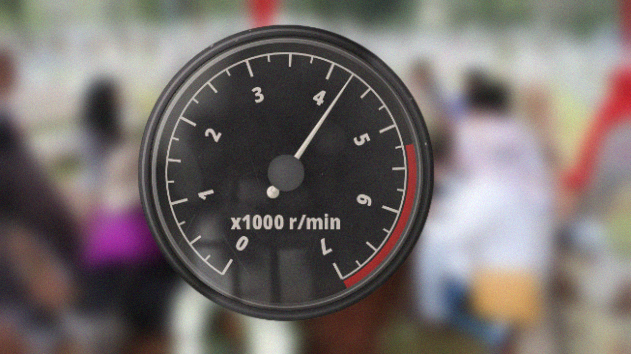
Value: 4250 rpm
